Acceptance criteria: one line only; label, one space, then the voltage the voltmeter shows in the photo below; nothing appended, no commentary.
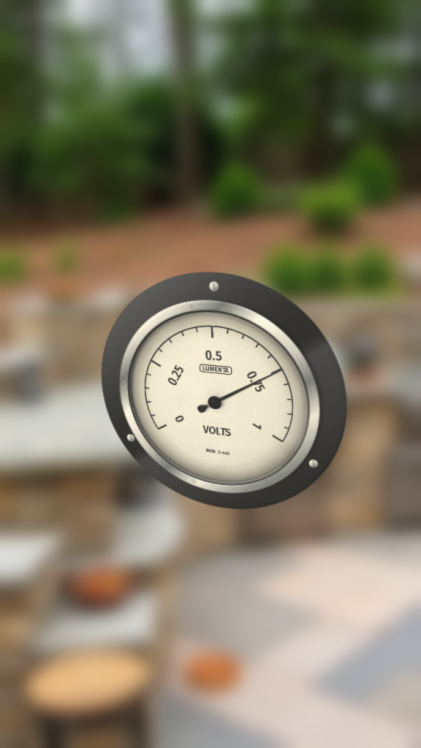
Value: 0.75 V
